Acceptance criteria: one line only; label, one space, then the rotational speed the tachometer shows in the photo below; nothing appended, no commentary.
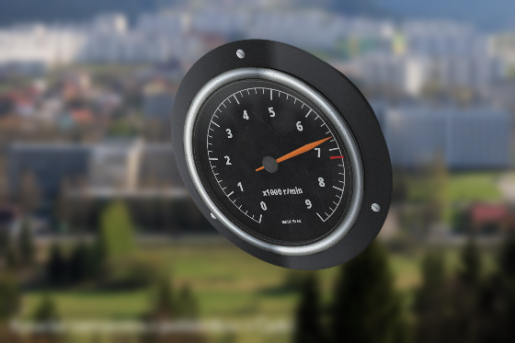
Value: 6700 rpm
